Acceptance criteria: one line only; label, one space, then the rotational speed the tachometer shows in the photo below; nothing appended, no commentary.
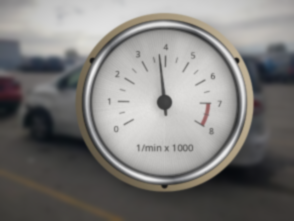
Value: 3750 rpm
